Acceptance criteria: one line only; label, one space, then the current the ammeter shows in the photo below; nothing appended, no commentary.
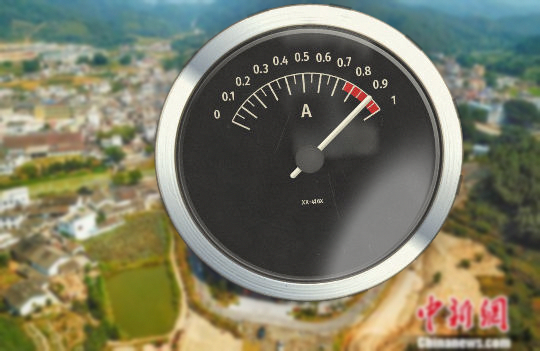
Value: 0.9 A
